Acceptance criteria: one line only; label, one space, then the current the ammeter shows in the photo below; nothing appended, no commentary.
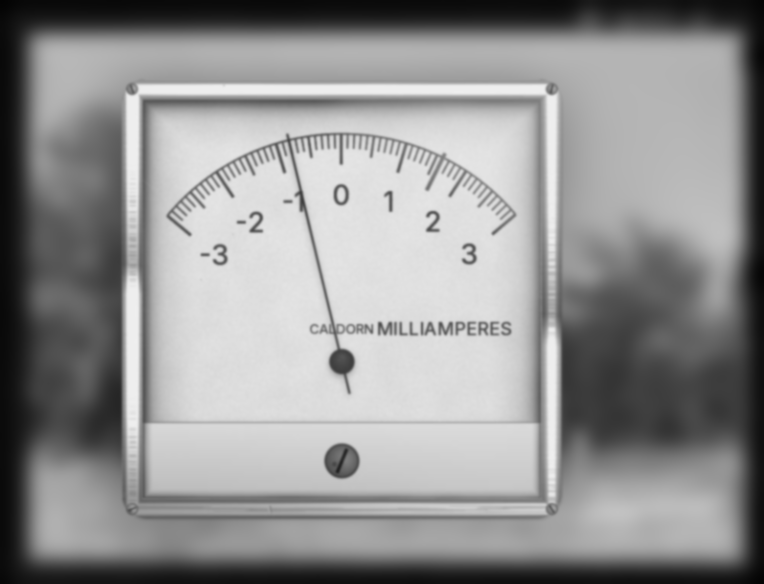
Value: -0.8 mA
